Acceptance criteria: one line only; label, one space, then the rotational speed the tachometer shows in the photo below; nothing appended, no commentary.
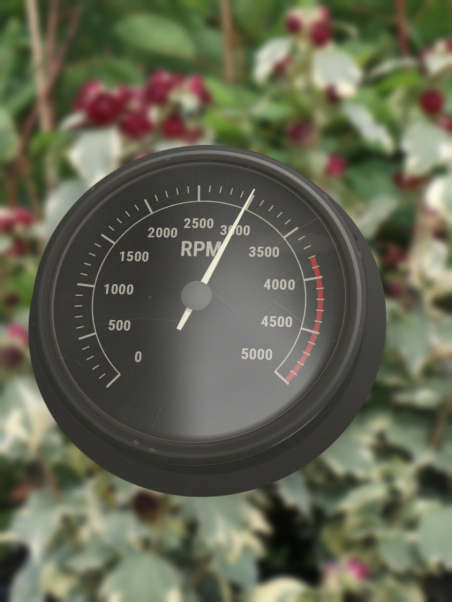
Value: 3000 rpm
